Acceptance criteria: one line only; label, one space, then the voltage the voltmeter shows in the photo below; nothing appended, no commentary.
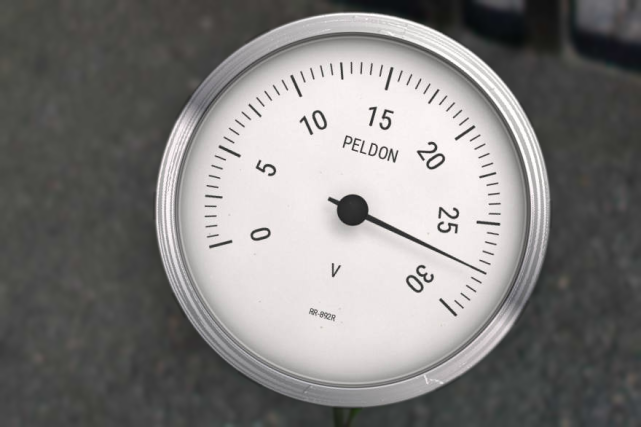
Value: 27.5 V
